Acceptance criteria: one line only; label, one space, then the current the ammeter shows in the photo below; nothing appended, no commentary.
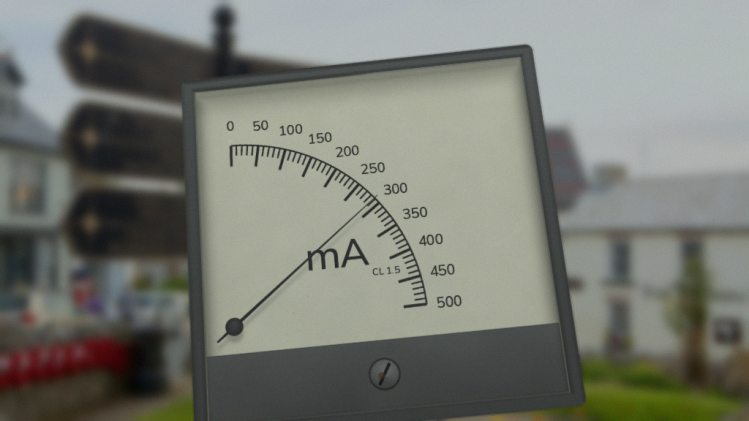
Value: 290 mA
